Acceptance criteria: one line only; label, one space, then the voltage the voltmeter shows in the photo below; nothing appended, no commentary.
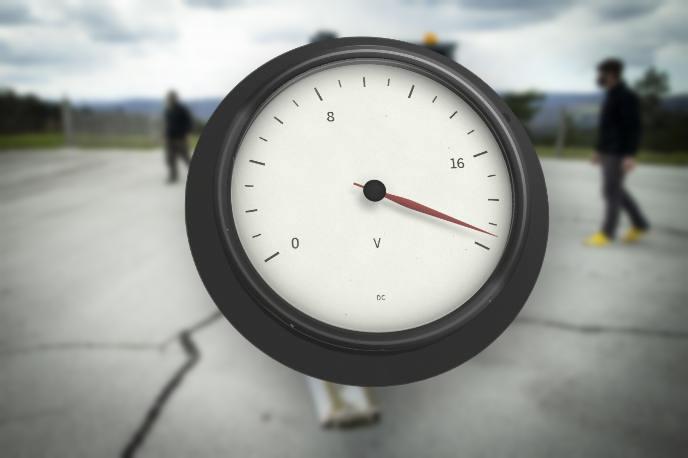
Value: 19.5 V
